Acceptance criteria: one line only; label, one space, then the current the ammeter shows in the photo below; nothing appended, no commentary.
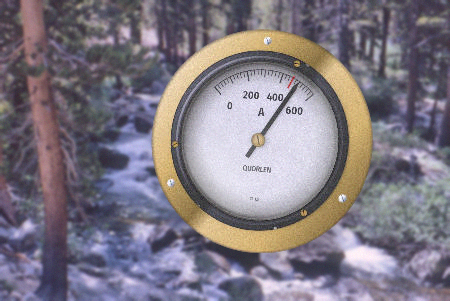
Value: 500 A
